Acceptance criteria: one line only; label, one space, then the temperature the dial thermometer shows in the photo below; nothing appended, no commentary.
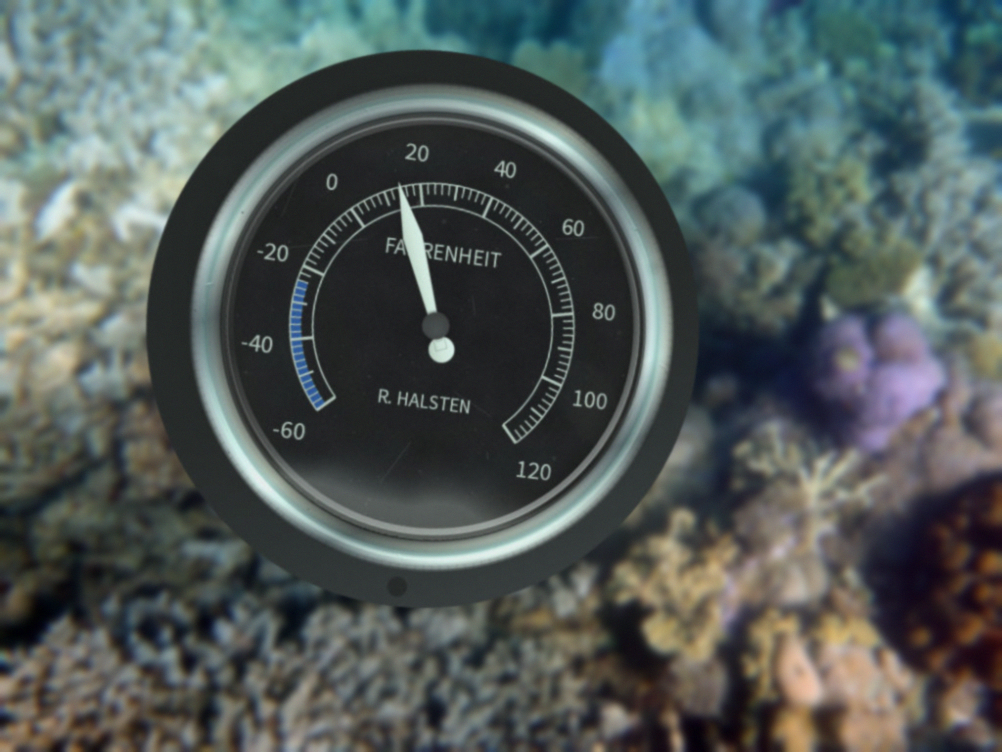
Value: 14 °F
